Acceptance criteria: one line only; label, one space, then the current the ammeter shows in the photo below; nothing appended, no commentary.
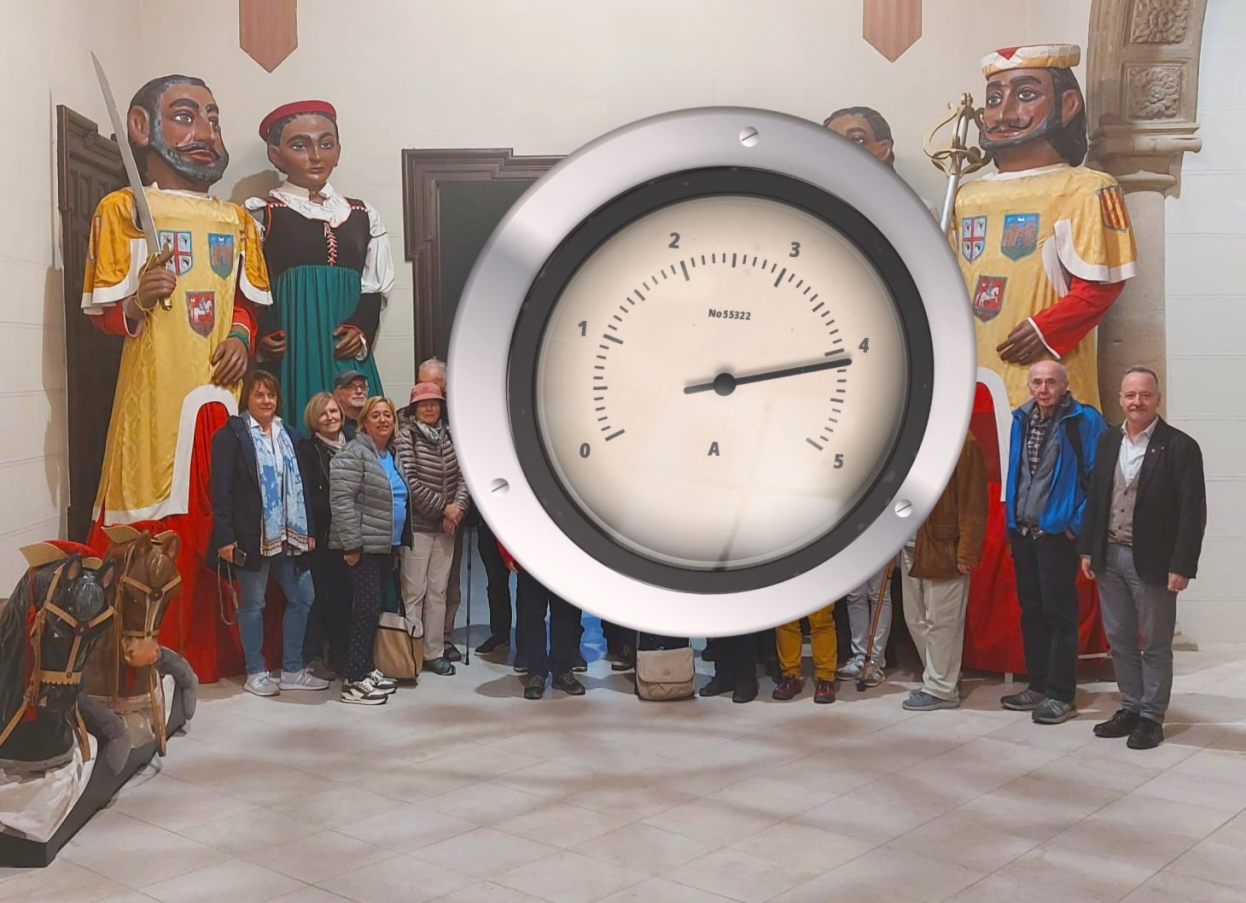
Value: 4.1 A
